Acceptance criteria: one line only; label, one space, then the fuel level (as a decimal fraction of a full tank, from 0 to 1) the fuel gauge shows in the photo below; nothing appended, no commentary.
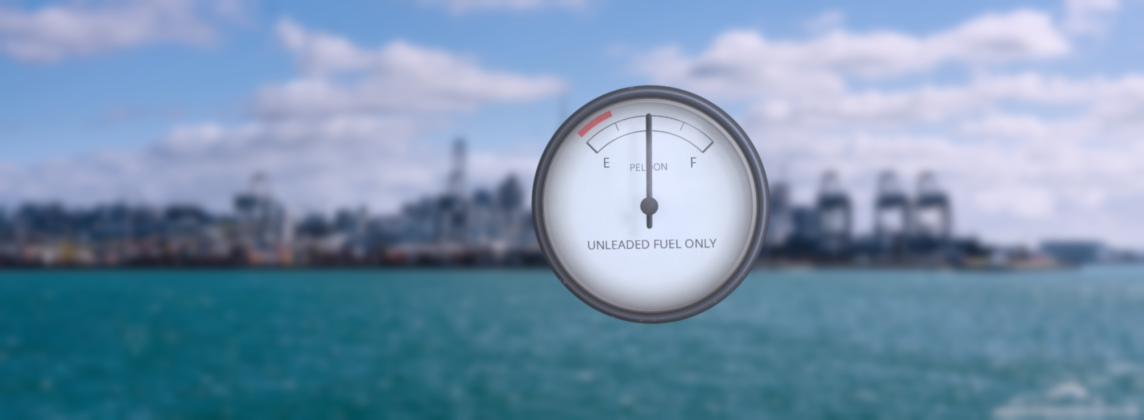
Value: 0.5
